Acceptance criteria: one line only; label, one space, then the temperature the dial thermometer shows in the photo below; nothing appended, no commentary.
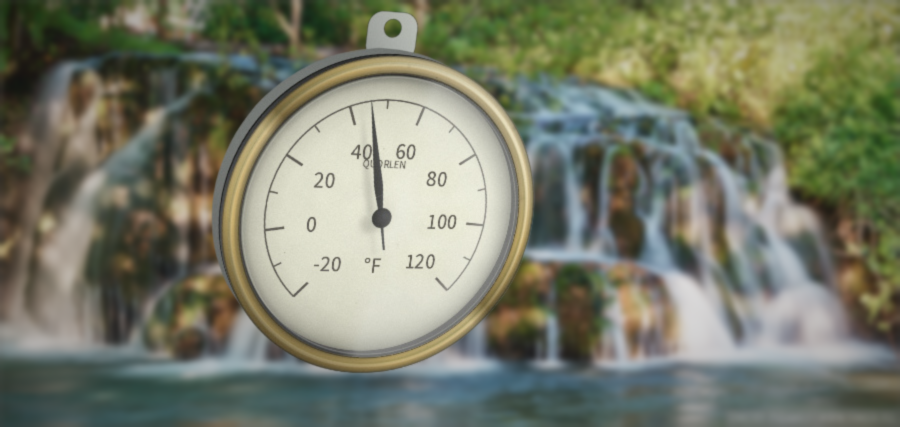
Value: 45 °F
